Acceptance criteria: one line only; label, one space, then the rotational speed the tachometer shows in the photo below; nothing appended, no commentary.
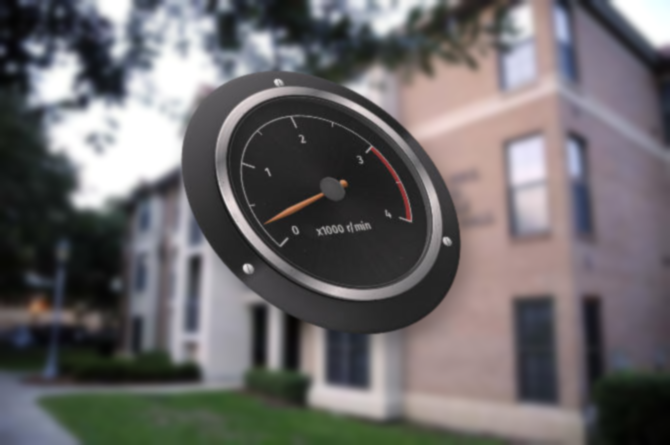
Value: 250 rpm
